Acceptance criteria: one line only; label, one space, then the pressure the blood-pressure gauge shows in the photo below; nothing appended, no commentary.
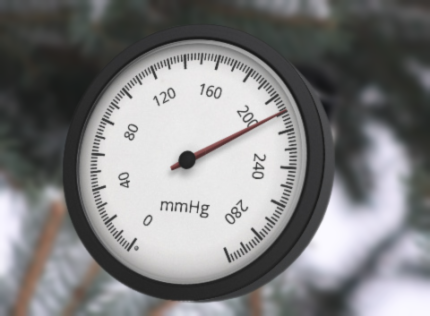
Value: 210 mmHg
